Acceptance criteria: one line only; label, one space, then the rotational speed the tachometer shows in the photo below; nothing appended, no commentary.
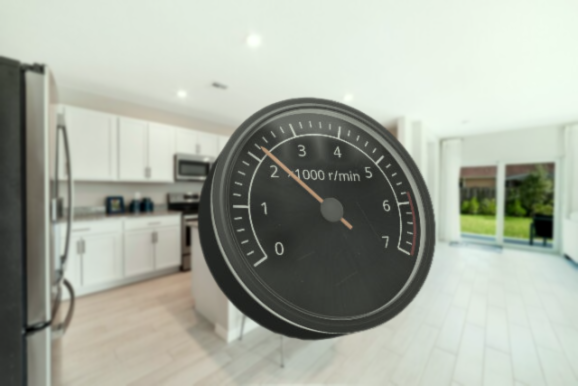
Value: 2200 rpm
